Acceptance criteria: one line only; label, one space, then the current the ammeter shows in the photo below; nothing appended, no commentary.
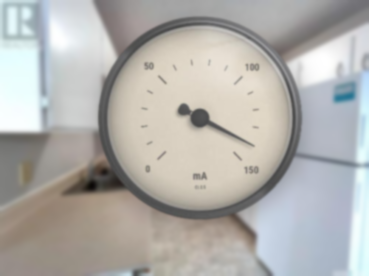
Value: 140 mA
